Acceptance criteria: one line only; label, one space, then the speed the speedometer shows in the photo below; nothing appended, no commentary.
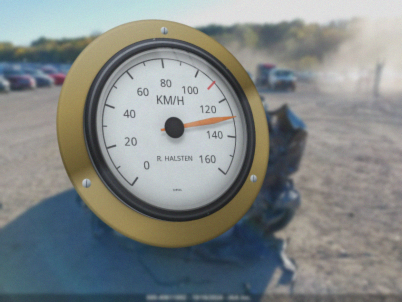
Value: 130 km/h
